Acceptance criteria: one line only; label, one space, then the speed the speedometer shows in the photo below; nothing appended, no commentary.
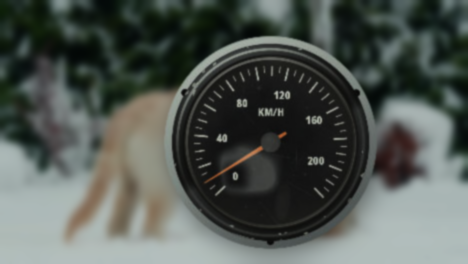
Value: 10 km/h
